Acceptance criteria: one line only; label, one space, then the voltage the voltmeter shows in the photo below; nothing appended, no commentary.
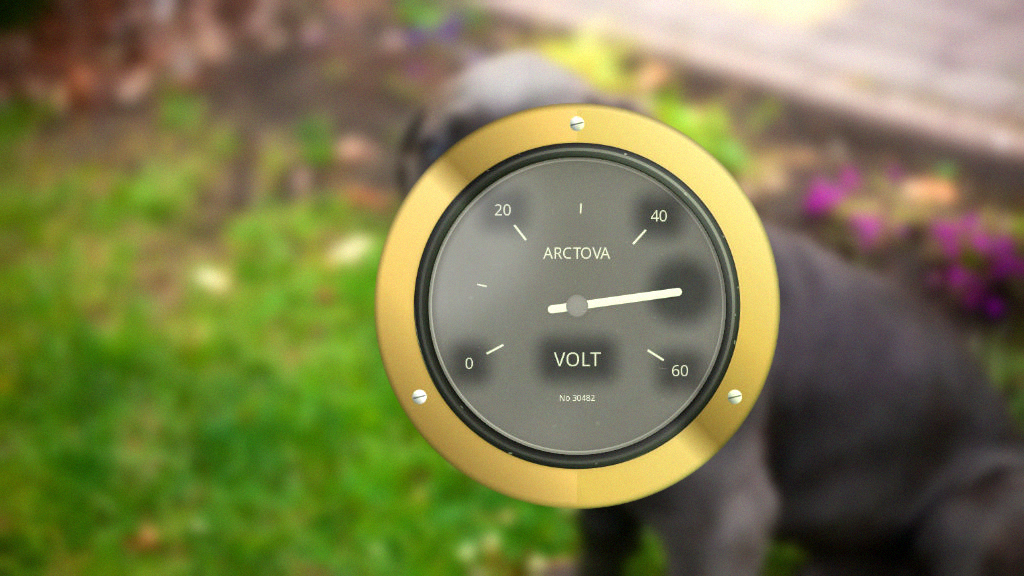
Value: 50 V
